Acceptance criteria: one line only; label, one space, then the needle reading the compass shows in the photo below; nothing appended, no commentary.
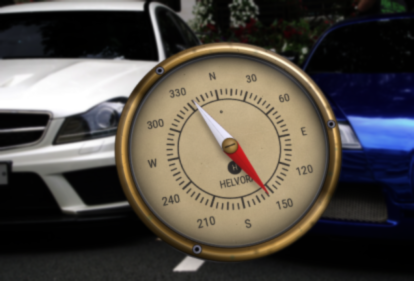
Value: 155 °
